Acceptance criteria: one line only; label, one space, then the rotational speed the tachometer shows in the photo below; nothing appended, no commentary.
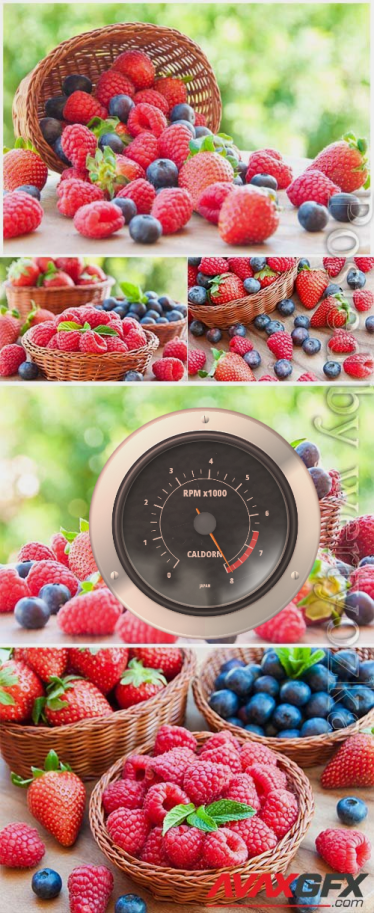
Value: 7875 rpm
